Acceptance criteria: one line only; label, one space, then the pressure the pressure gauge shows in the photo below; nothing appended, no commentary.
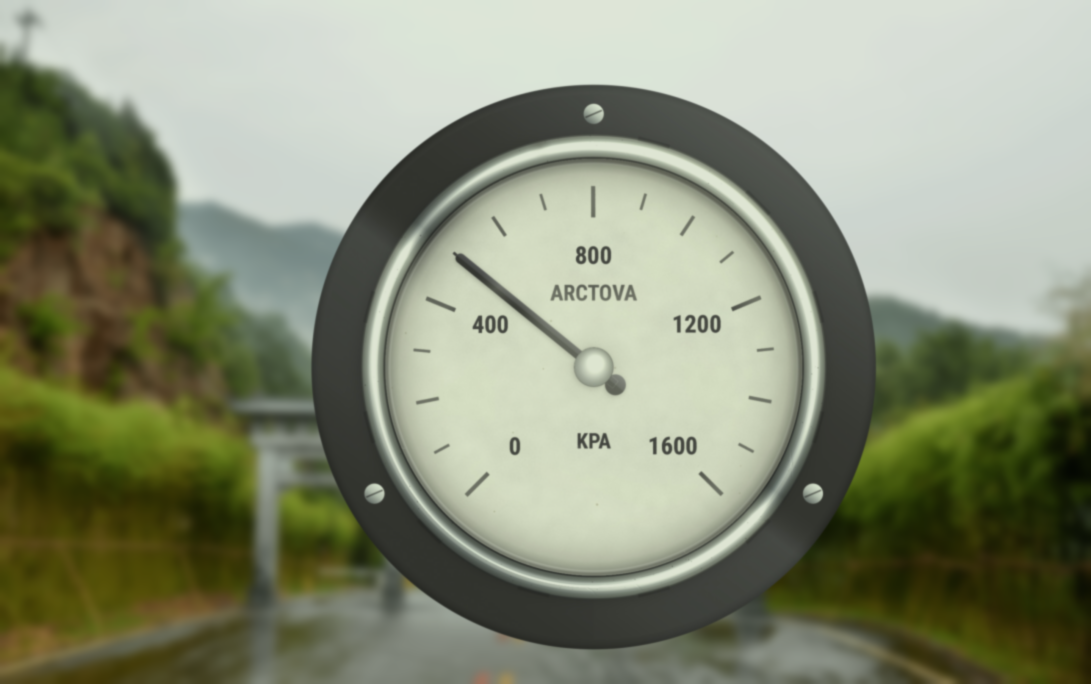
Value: 500 kPa
